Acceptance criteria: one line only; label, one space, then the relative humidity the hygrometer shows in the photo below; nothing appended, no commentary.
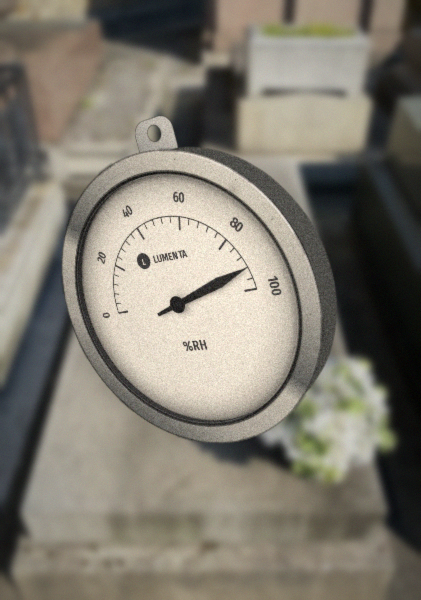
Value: 92 %
